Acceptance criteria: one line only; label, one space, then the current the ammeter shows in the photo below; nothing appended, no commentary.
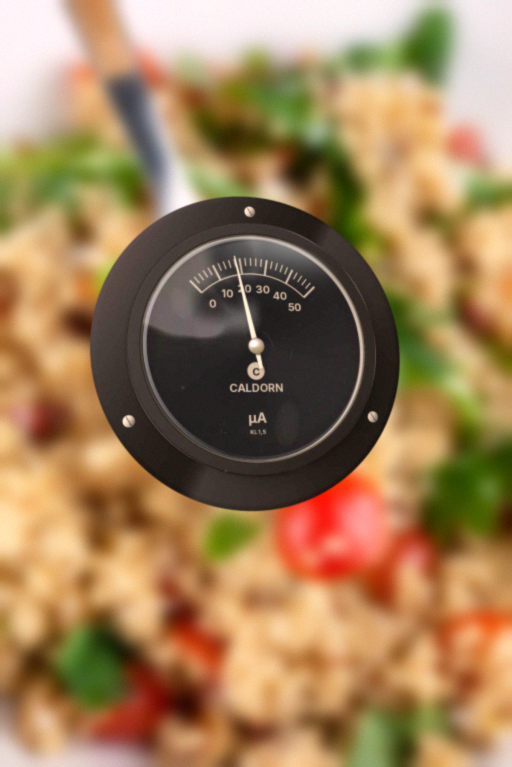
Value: 18 µA
